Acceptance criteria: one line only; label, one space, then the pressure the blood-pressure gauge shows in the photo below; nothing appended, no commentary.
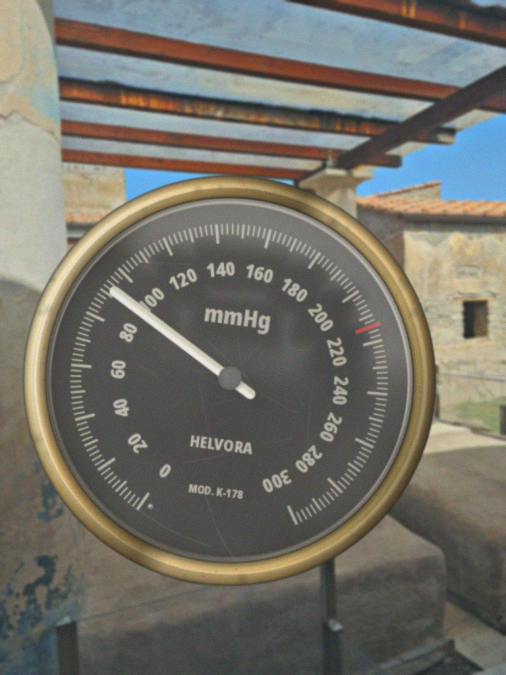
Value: 92 mmHg
